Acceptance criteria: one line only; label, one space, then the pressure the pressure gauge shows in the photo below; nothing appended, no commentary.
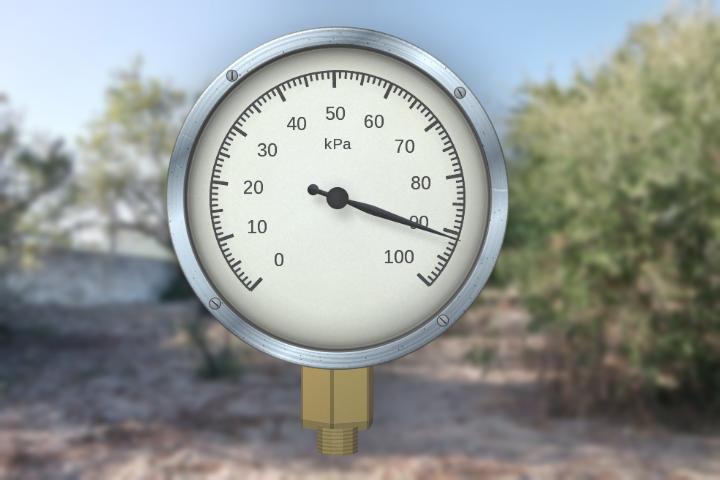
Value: 91 kPa
